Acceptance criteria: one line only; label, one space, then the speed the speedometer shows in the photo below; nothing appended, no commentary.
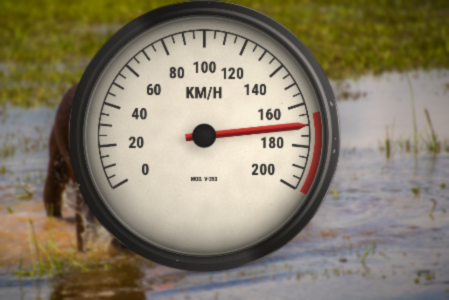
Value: 170 km/h
